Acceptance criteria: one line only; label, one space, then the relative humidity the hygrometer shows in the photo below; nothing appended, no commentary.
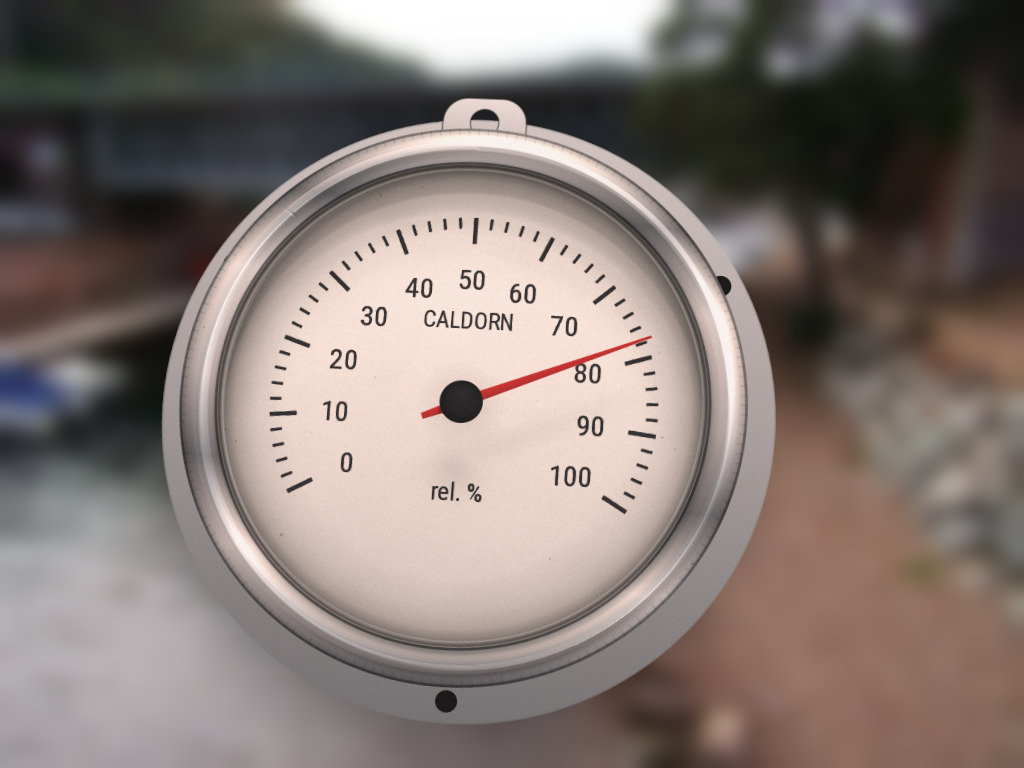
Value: 78 %
